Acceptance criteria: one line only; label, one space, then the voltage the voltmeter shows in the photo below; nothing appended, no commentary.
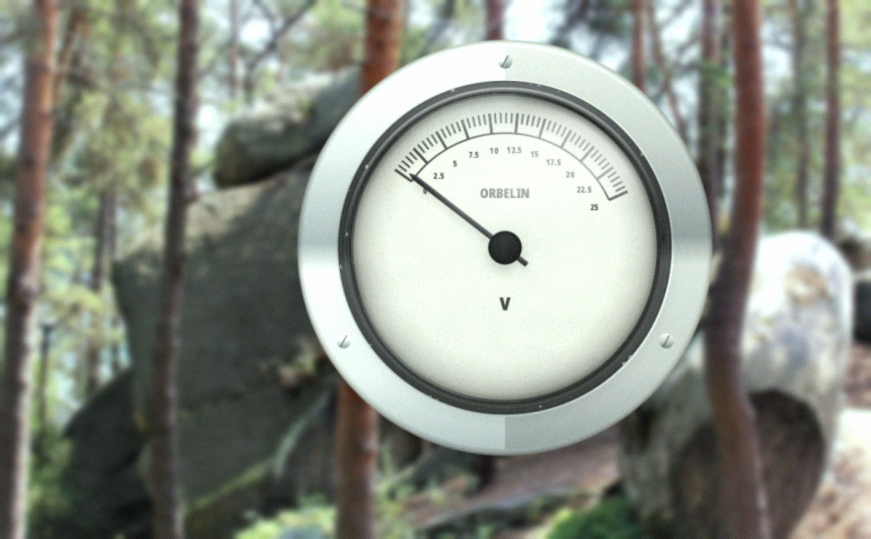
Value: 0.5 V
